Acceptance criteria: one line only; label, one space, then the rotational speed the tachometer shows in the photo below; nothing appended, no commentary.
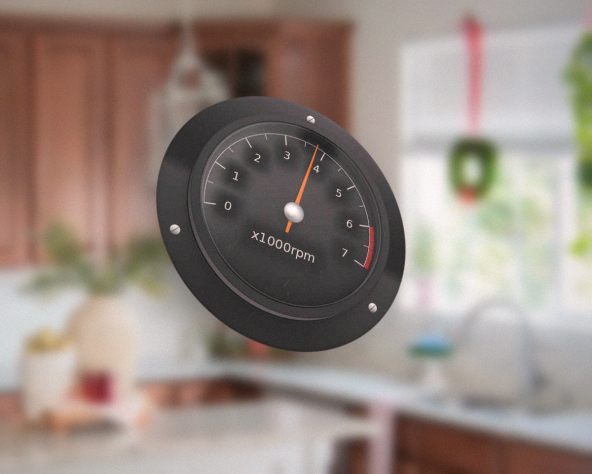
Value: 3750 rpm
